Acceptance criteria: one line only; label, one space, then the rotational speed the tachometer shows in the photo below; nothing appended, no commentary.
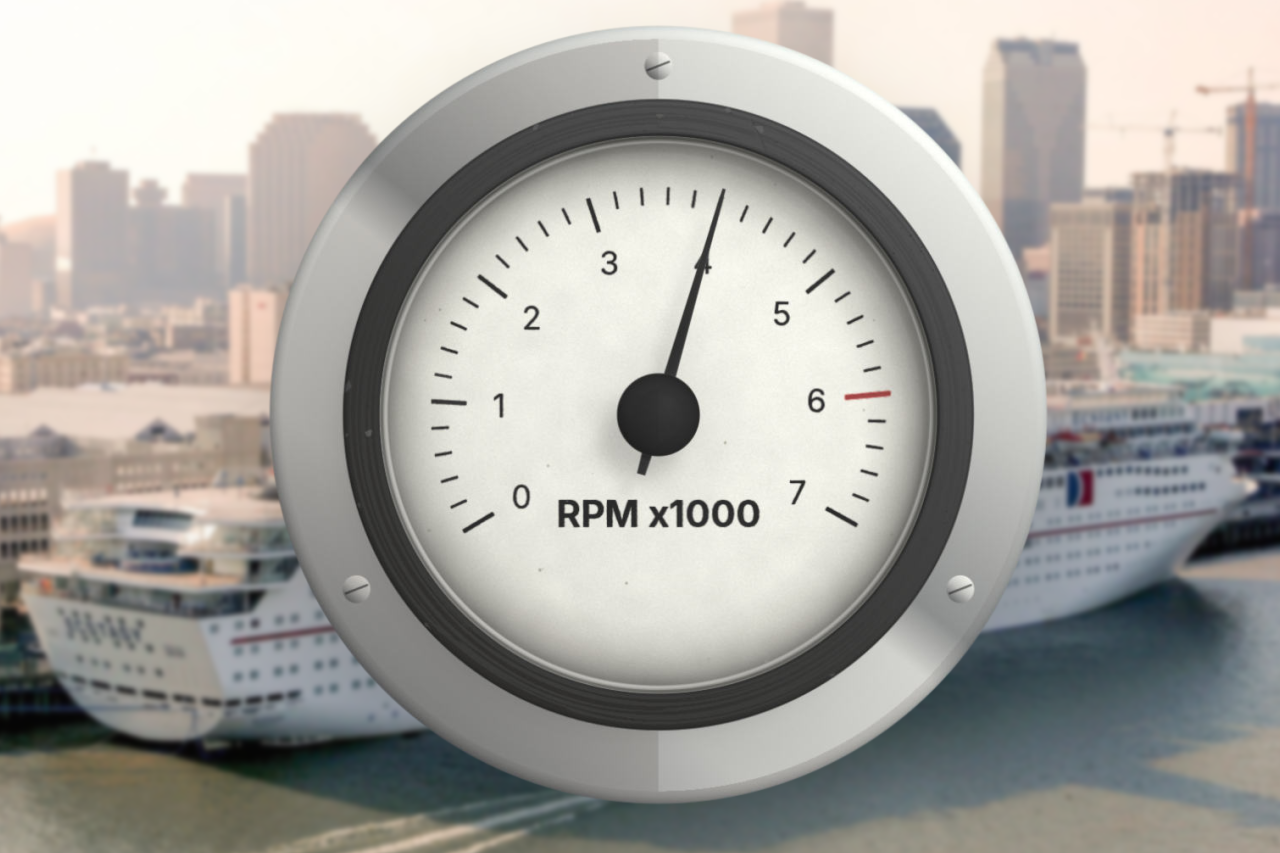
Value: 4000 rpm
